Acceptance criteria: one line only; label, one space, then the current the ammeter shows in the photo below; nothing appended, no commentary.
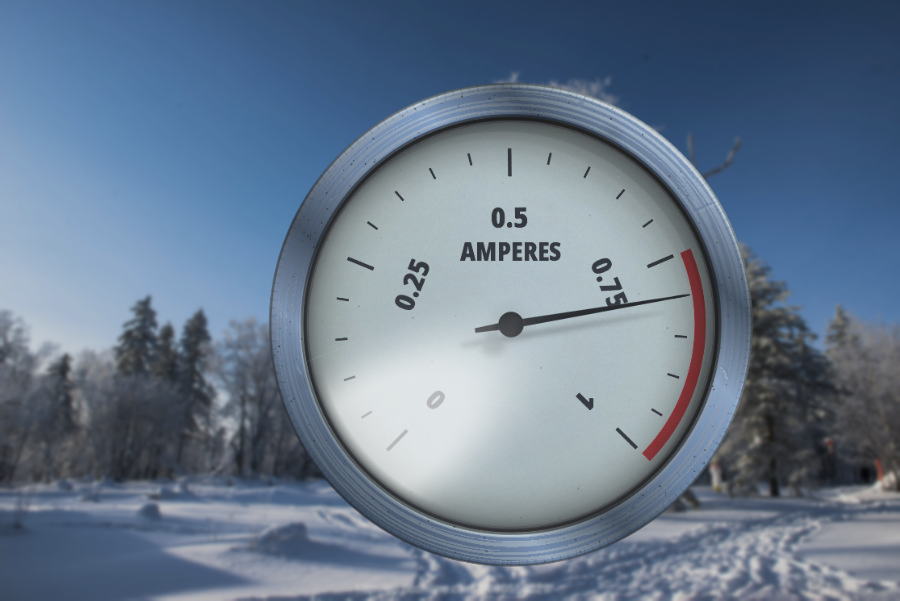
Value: 0.8 A
